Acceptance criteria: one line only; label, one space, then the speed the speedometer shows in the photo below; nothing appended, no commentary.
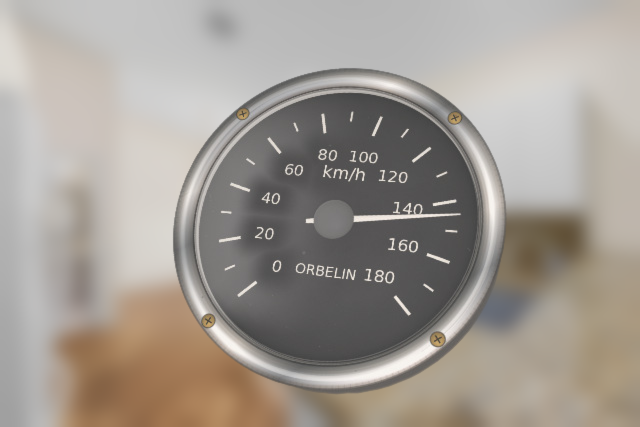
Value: 145 km/h
